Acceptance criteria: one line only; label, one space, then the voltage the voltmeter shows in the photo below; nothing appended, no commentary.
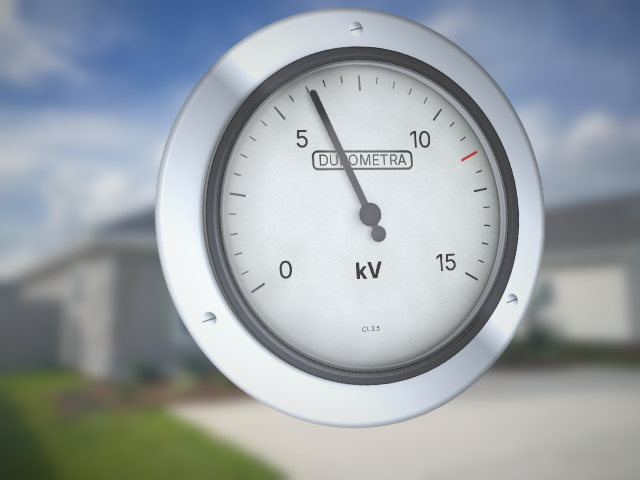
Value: 6 kV
